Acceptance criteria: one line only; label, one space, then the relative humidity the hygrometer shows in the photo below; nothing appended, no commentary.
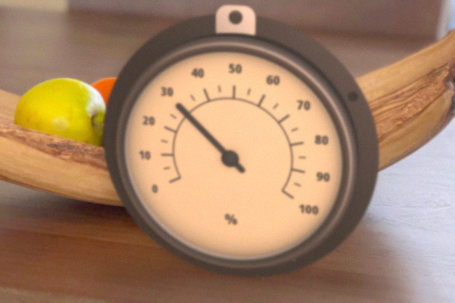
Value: 30 %
